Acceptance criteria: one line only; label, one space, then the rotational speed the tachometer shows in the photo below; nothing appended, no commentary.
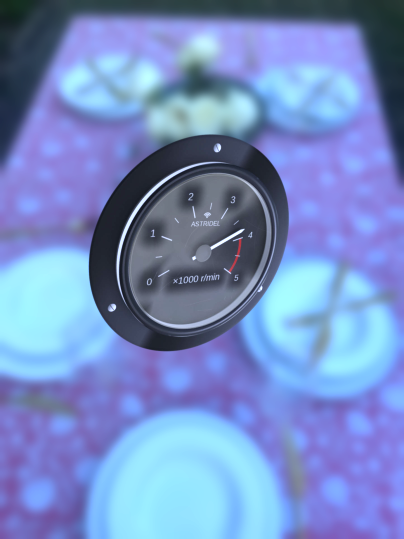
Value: 3750 rpm
